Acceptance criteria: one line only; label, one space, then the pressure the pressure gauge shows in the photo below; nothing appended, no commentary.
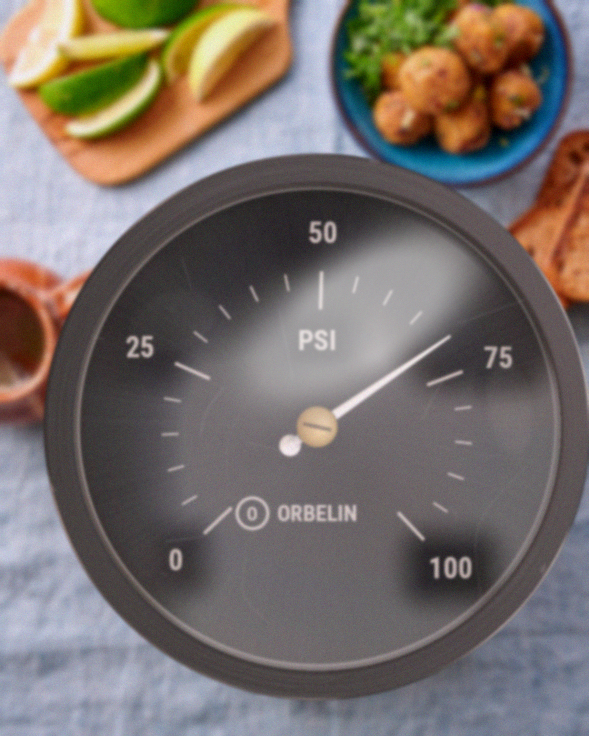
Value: 70 psi
